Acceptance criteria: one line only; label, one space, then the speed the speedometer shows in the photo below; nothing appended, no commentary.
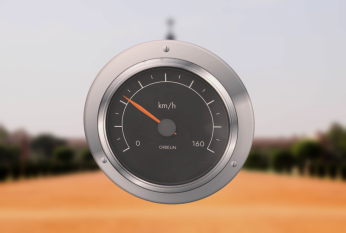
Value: 45 km/h
